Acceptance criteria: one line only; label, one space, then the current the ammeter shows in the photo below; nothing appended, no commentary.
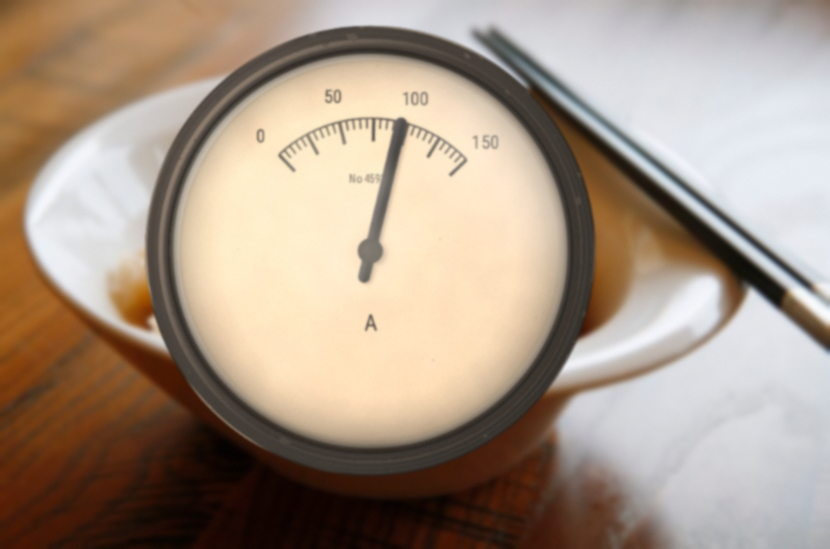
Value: 95 A
